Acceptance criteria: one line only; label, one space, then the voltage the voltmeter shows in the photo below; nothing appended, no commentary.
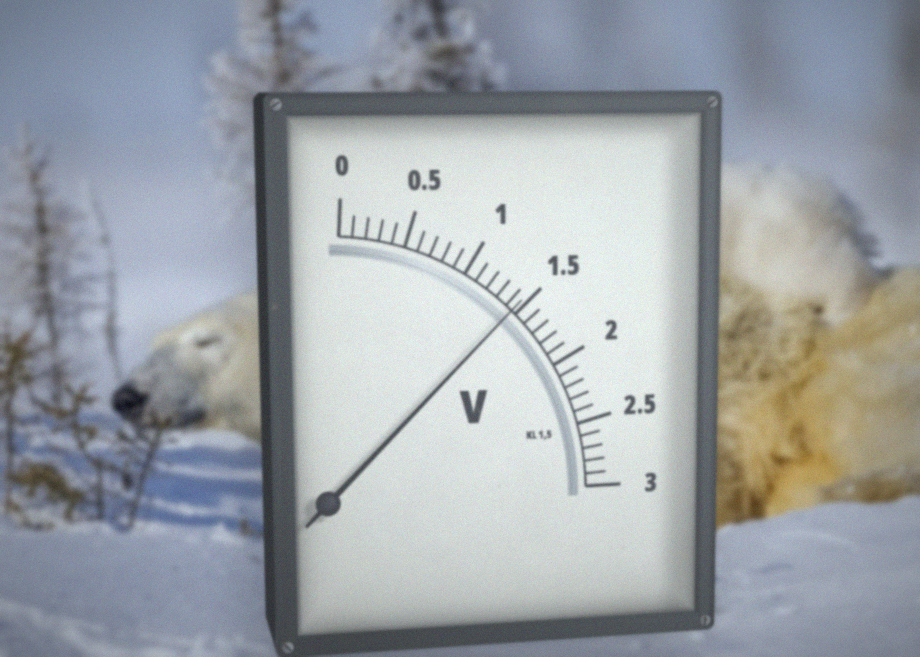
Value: 1.45 V
